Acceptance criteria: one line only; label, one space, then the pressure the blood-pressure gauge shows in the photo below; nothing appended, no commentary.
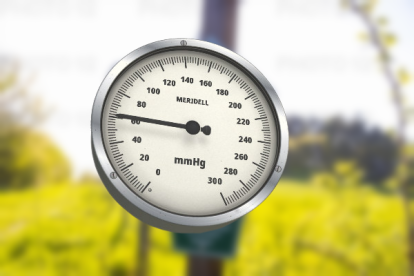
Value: 60 mmHg
